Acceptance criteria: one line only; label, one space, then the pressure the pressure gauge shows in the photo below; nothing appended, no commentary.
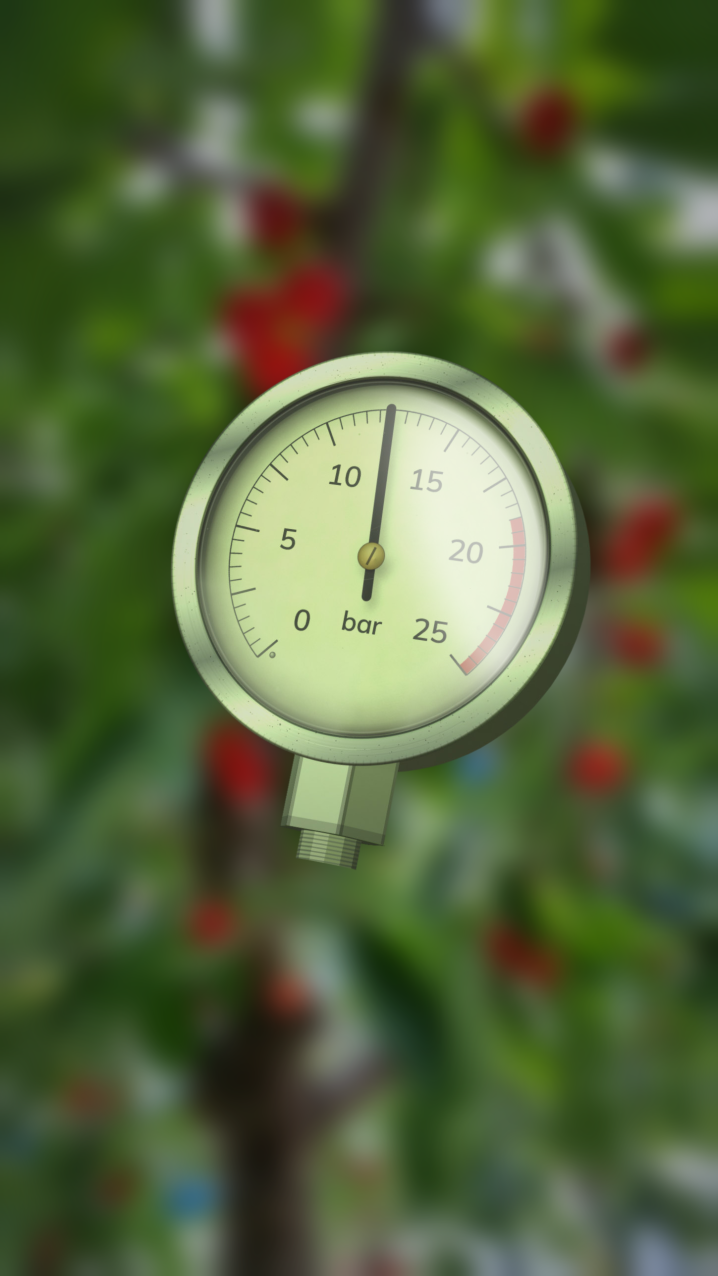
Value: 12.5 bar
